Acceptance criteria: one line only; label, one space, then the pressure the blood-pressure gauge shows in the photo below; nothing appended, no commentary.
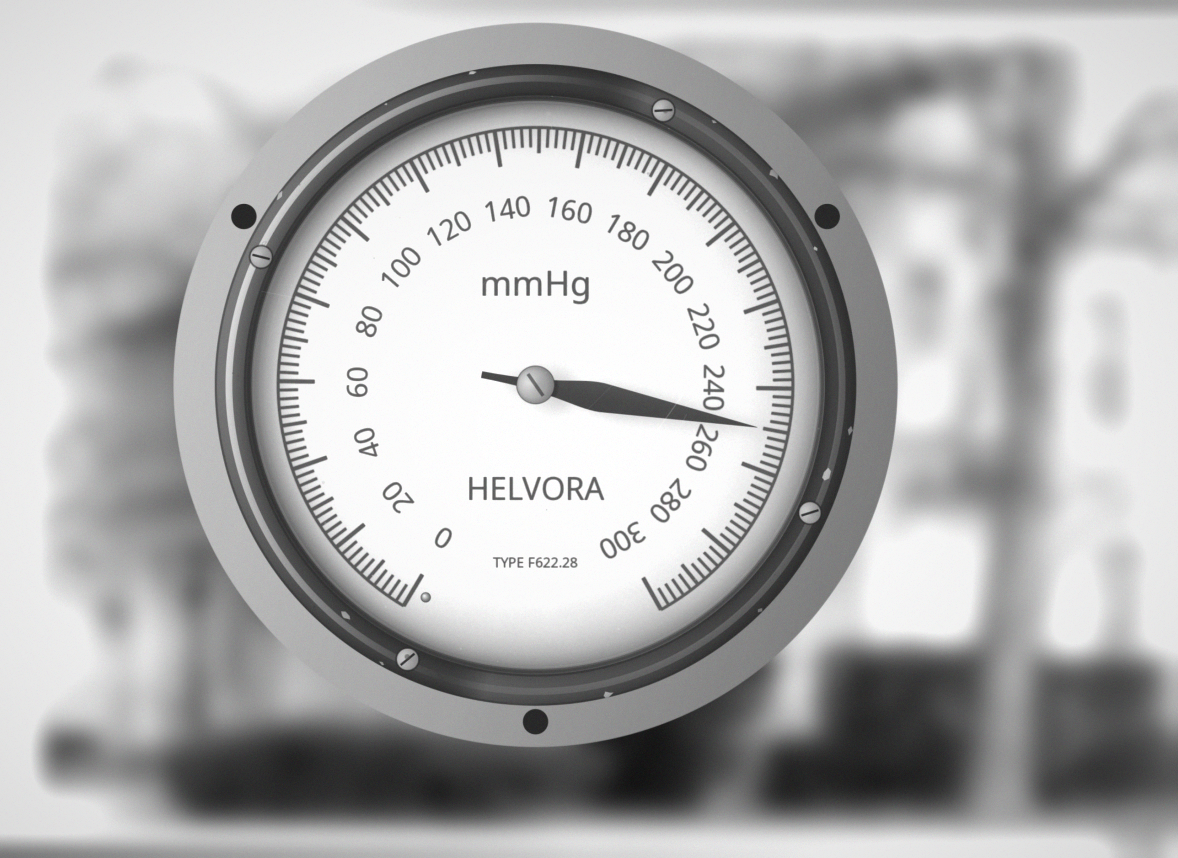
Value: 250 mmHg
